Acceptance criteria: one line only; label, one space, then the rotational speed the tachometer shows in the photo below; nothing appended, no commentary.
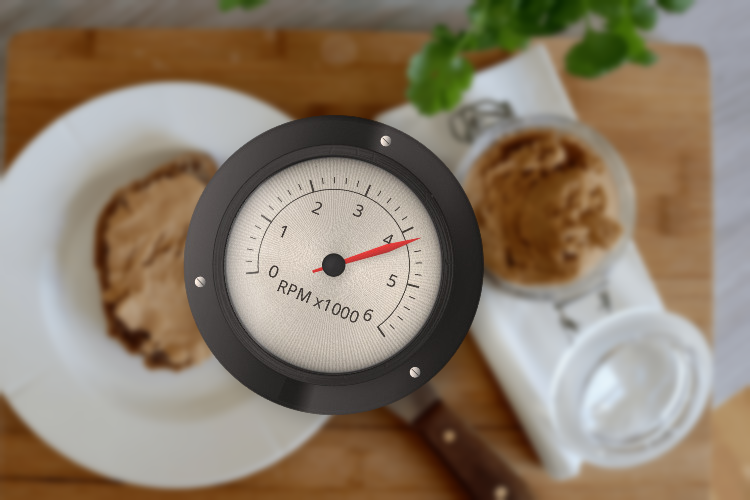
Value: 4200 rpm
